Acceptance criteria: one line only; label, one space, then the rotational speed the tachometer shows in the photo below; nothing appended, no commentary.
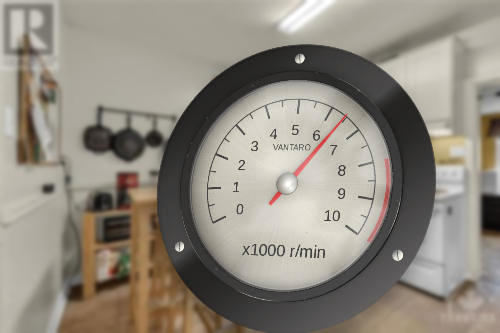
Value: 6500 rpm
